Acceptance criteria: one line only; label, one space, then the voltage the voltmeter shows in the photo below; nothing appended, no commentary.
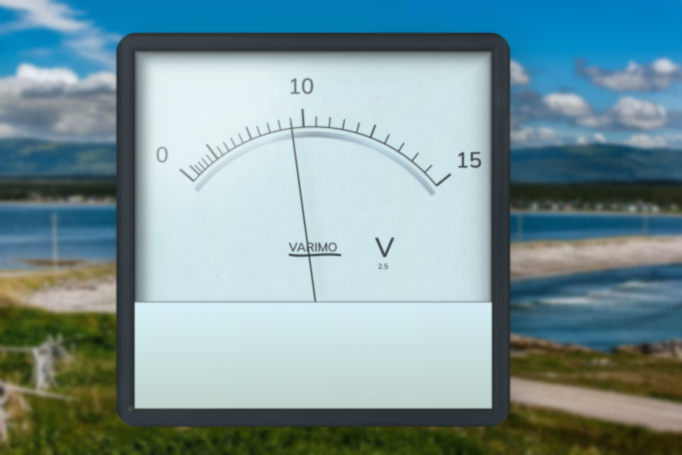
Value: 9.5 V
